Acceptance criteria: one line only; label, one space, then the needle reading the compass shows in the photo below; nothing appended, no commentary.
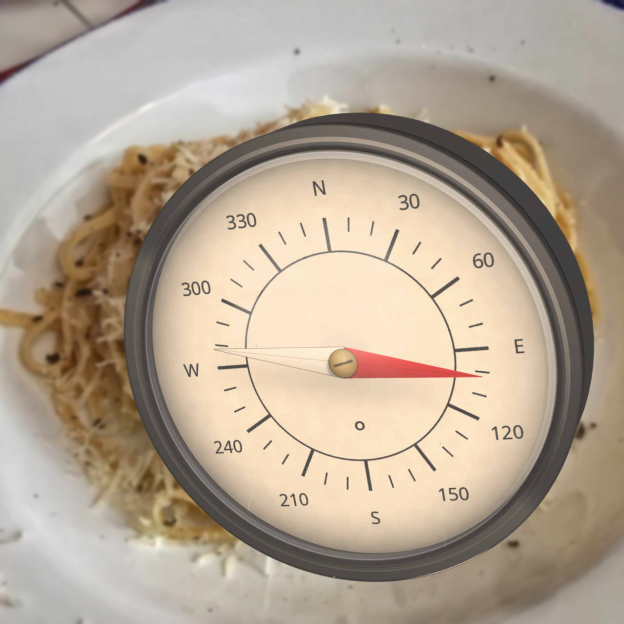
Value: 100 °
